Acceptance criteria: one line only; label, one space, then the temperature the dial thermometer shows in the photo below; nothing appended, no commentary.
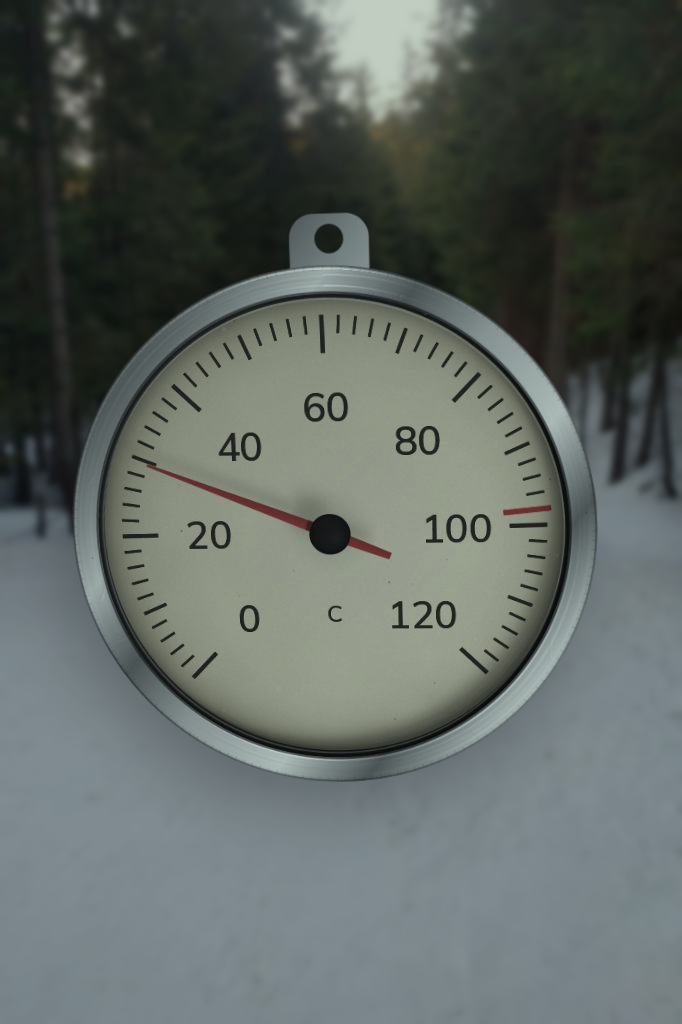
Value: 30 °C
